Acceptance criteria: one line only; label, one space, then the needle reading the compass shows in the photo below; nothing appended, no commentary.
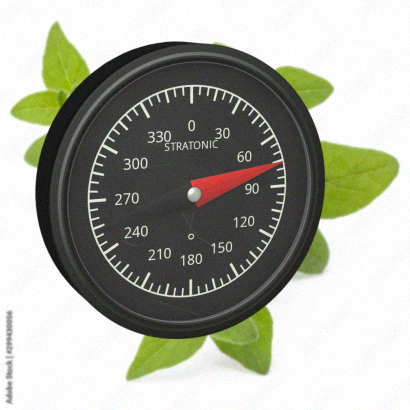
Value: 75 °
